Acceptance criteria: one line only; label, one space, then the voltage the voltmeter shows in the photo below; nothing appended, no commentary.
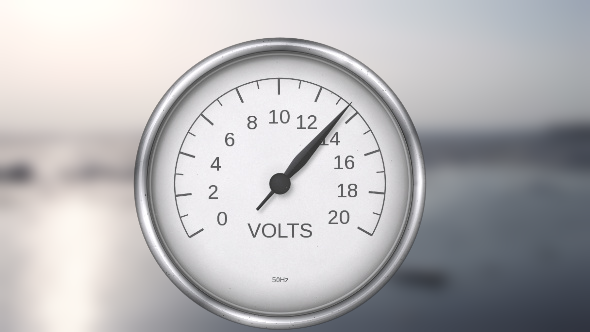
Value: 13.5 V
